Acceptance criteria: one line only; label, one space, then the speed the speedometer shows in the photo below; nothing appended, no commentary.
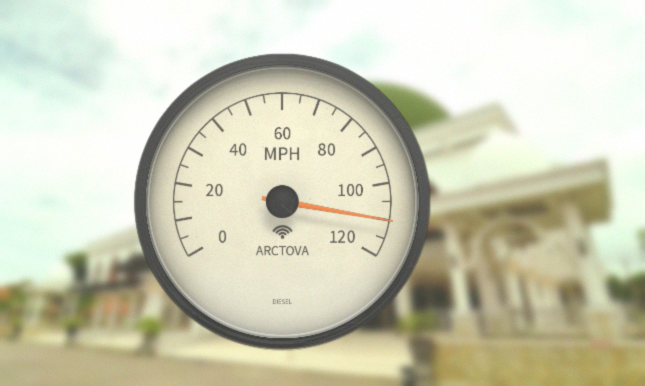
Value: 110 mph
